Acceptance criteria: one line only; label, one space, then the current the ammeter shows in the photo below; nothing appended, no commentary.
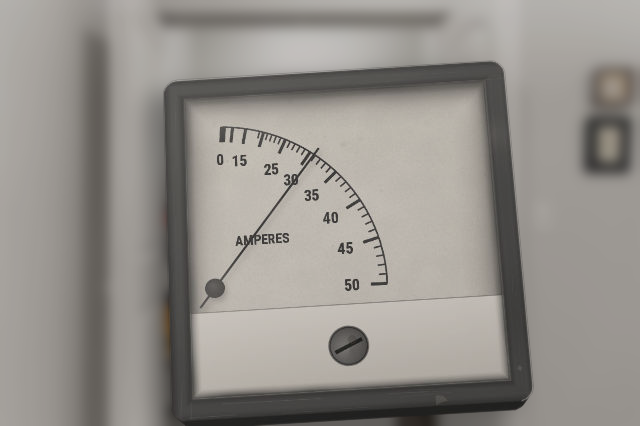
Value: 31 A
